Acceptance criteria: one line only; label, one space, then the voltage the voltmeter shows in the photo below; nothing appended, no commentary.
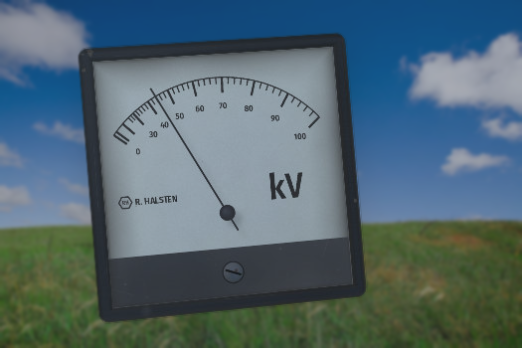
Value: 44 kV
